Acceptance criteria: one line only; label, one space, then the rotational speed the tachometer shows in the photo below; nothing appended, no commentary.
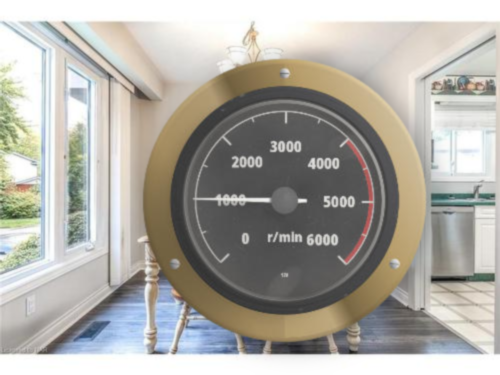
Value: 1000 rpm
